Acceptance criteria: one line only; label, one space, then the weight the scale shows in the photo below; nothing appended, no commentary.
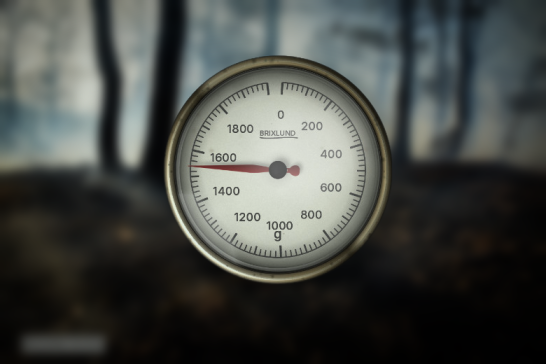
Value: 1540 g
